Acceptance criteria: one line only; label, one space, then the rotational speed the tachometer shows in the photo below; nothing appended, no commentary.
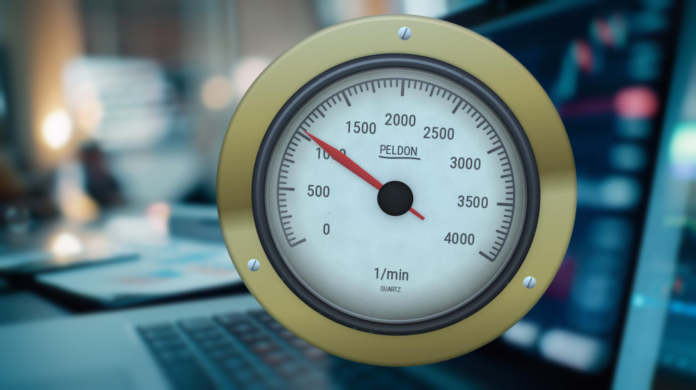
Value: 1050 rpm
